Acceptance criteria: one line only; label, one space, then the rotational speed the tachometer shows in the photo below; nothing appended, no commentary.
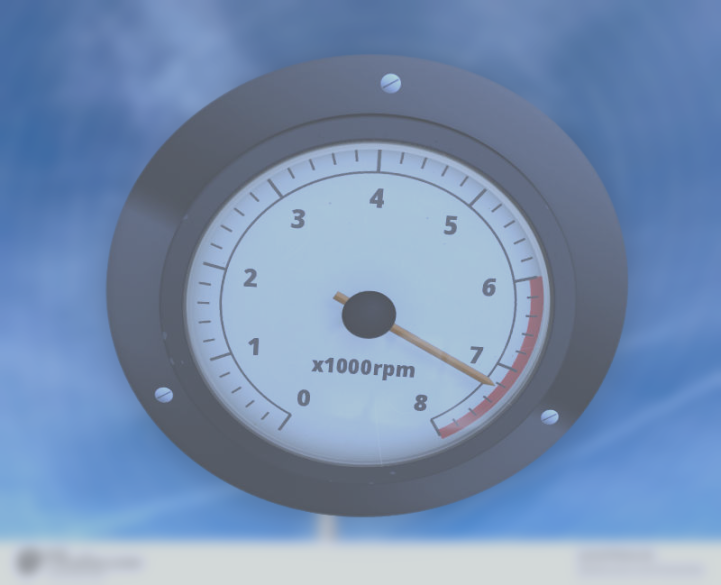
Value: 7200 rpm
